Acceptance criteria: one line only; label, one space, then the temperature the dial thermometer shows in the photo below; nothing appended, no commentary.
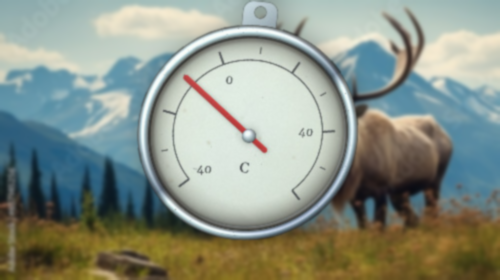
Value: -10 °C
